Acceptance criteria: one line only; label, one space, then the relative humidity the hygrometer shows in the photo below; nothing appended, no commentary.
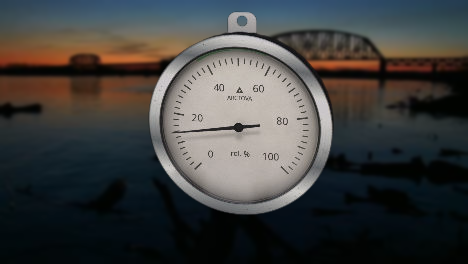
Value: 14 %
